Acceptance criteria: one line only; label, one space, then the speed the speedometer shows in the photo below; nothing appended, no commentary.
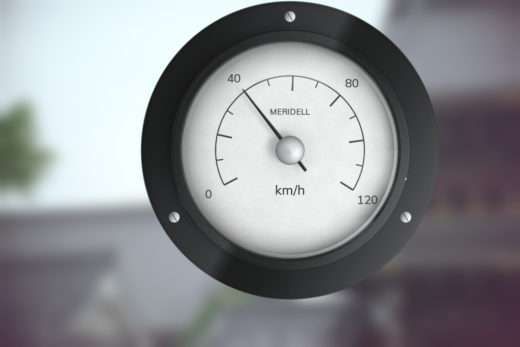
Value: 40 km/h
